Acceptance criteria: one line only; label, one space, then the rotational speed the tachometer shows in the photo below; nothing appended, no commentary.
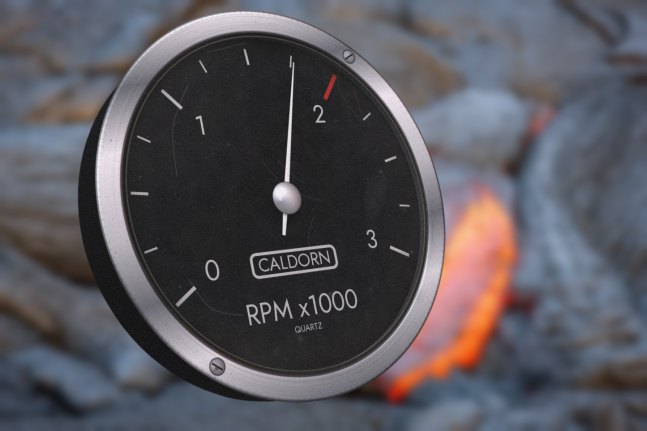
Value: 1750 rpm
